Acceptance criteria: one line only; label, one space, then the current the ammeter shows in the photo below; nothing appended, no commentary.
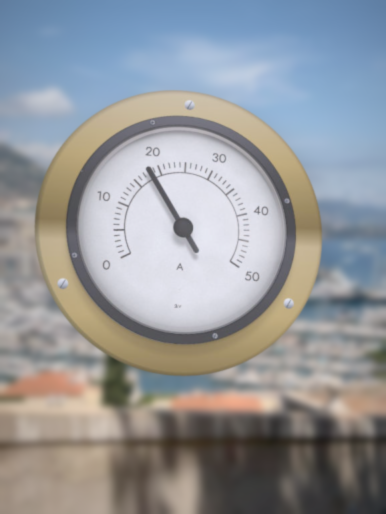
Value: 18 A
